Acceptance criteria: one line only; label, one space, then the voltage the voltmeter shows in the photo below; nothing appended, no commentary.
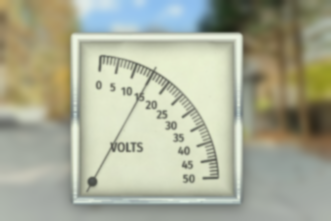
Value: 15 V
